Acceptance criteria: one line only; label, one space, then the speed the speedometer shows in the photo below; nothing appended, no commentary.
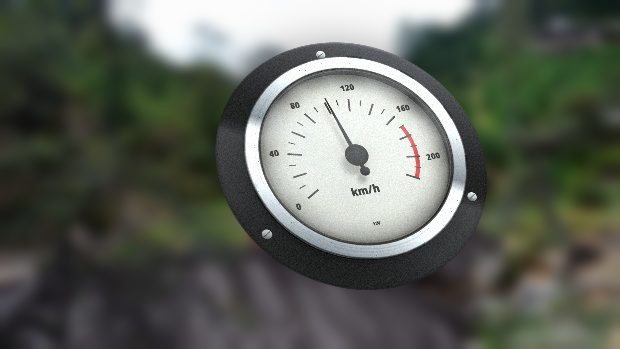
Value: 100 km/h
